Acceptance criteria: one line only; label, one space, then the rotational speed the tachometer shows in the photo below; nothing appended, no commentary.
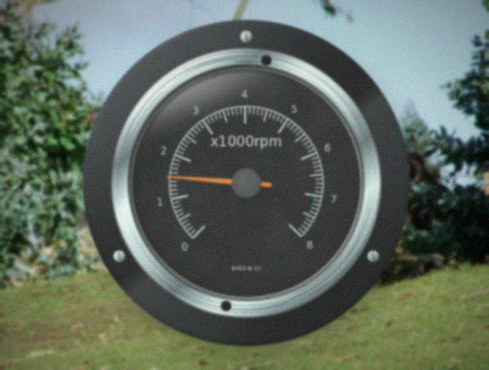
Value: 1500 rpm
